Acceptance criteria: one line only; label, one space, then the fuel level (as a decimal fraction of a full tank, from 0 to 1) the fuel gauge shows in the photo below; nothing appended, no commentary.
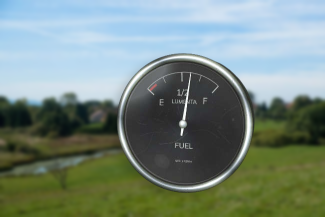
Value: 0.625
